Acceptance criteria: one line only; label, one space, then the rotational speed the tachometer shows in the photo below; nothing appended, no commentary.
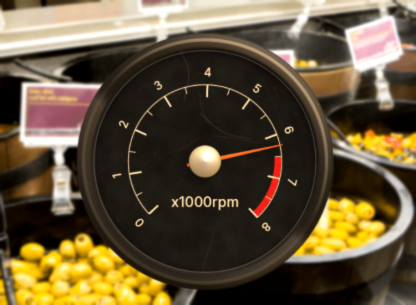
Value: 6250 rpm
